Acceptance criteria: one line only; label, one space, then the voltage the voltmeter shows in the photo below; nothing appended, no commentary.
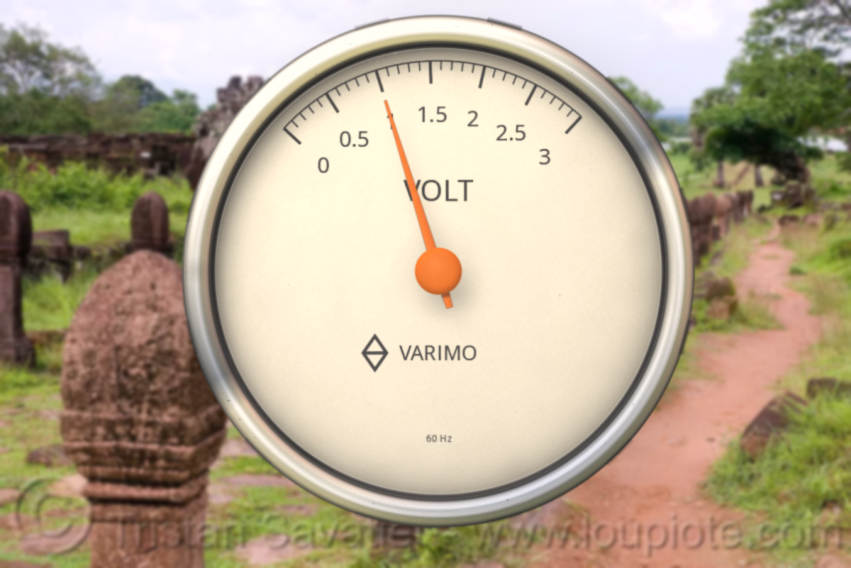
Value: 1 V
